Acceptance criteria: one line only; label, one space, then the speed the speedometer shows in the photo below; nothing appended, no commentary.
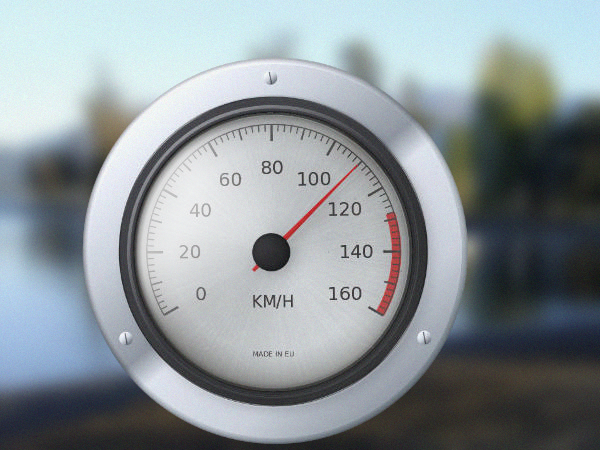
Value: 110 km/h
